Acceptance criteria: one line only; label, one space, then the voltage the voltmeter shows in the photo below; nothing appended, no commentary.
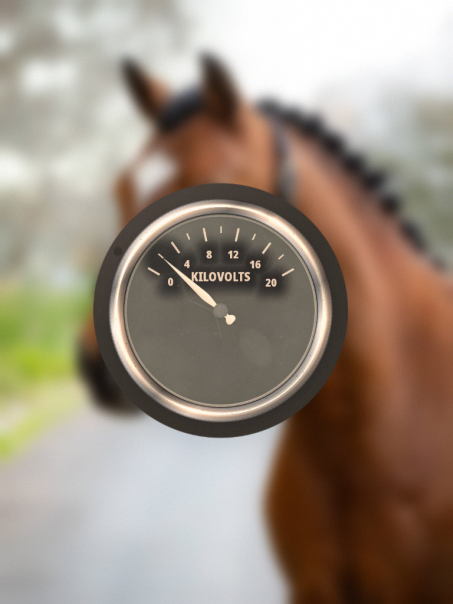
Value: 2 kV
